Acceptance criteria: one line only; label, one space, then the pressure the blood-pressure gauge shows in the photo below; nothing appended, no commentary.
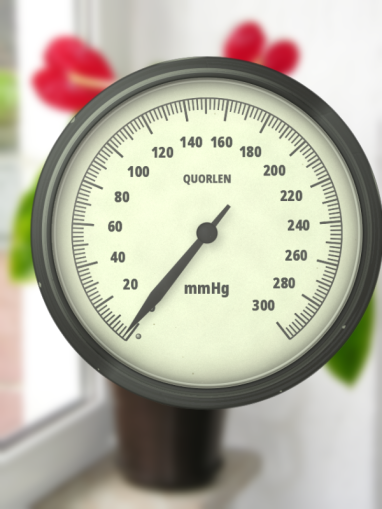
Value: 2 mmHg
